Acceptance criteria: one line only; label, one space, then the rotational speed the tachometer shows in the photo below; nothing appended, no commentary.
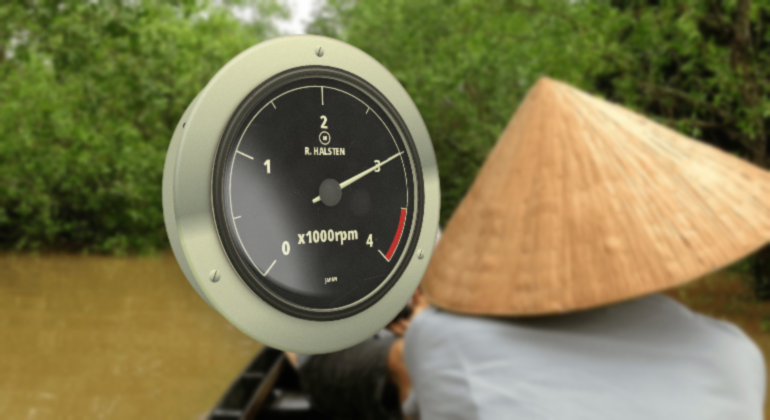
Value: 3000 rpm
